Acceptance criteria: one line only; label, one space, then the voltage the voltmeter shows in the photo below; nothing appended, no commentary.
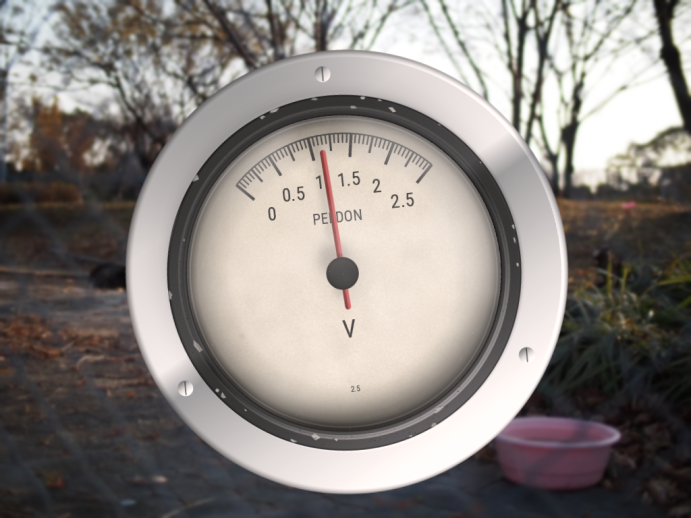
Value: 1.15 V
